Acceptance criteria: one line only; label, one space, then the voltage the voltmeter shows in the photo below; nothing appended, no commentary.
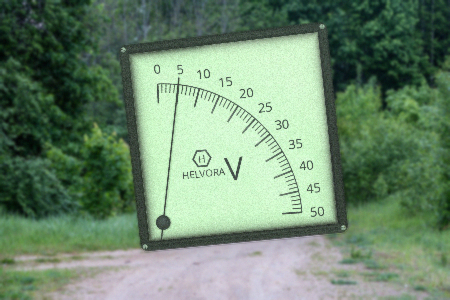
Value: 5 V
